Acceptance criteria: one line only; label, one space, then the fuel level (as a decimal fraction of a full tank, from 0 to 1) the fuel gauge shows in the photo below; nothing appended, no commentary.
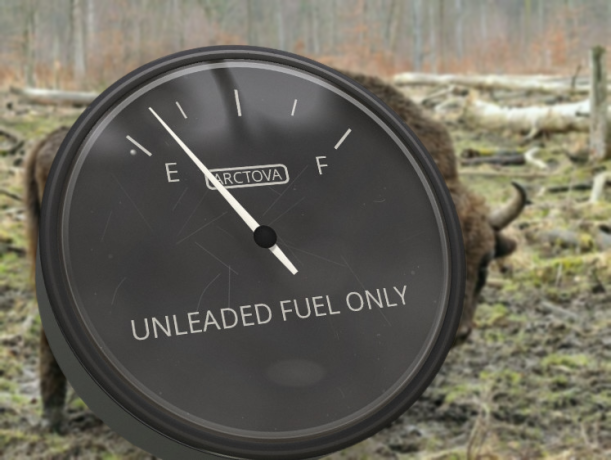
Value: 0.125
